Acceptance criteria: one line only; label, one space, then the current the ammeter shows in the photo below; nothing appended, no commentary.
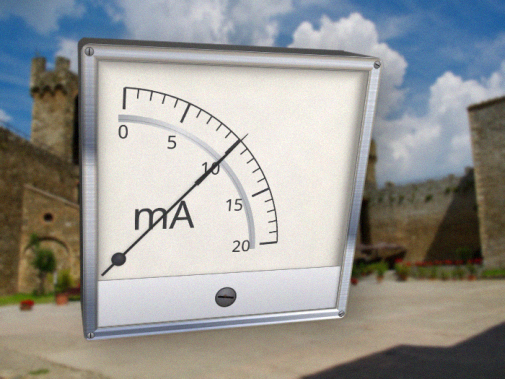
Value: 10 mA
